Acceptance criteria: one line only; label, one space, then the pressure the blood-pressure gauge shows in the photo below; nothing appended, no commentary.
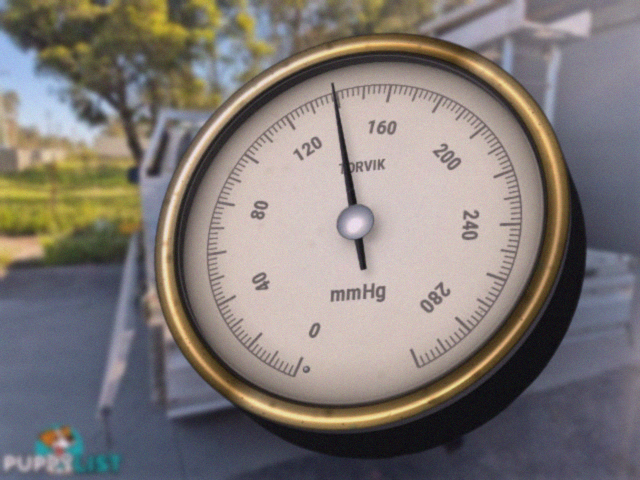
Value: 140 mmHg
